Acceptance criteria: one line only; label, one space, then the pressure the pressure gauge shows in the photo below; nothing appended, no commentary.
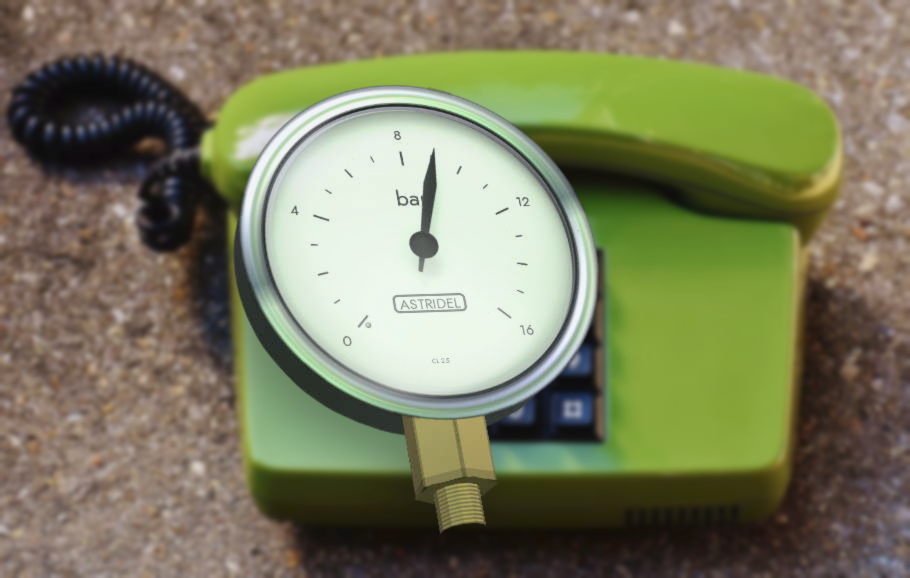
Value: 9 bar
